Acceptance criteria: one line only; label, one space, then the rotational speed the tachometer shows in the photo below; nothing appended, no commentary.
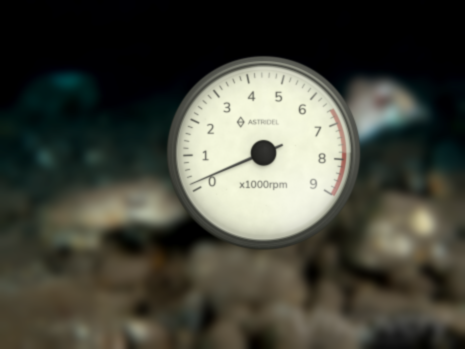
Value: 200 rpm
